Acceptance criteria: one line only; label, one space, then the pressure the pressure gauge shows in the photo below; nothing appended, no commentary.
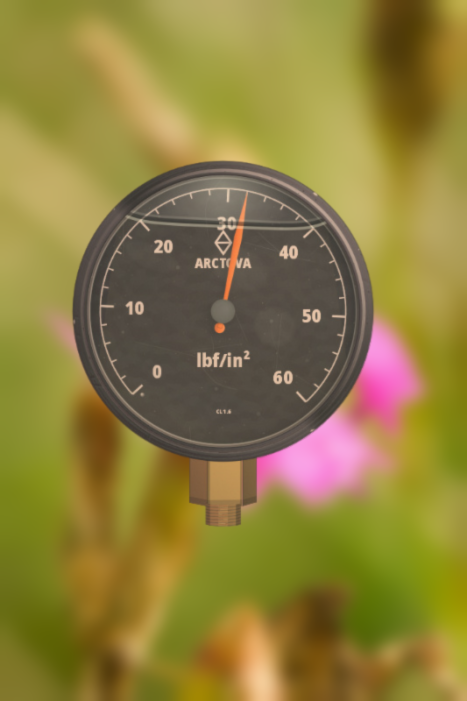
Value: 32 psi
